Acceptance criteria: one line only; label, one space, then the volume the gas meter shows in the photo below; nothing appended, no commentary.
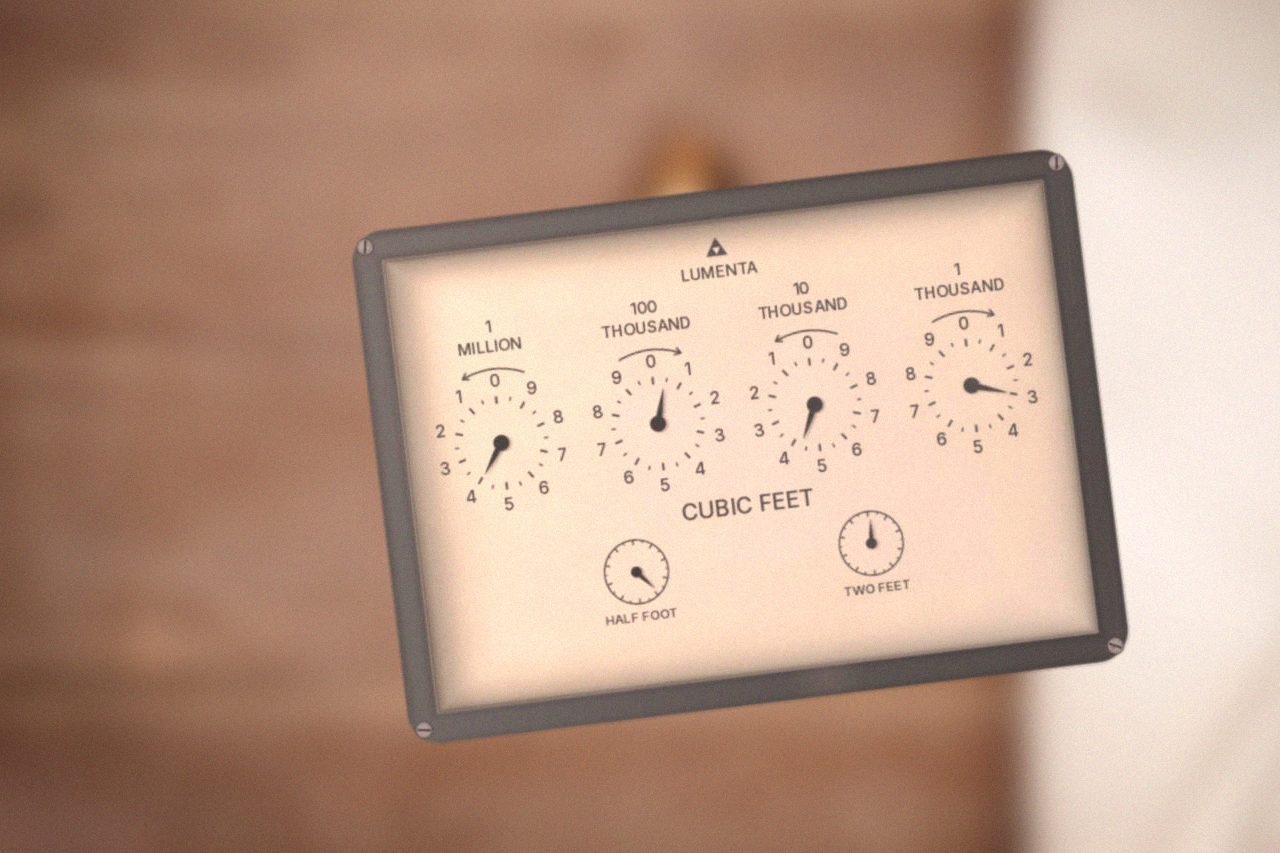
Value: 404300 ft³
